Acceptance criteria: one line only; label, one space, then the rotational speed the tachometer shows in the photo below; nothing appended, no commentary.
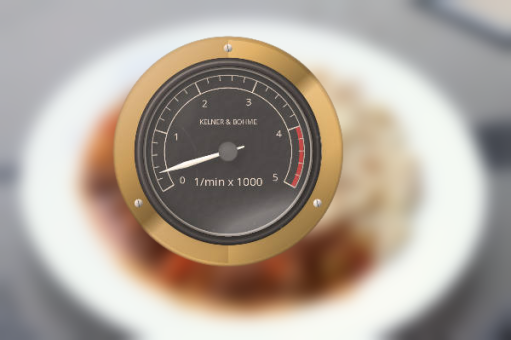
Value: 300 rpm
